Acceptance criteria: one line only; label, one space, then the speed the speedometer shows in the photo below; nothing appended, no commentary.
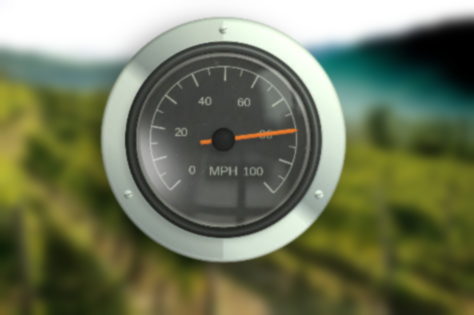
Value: 80 mph
